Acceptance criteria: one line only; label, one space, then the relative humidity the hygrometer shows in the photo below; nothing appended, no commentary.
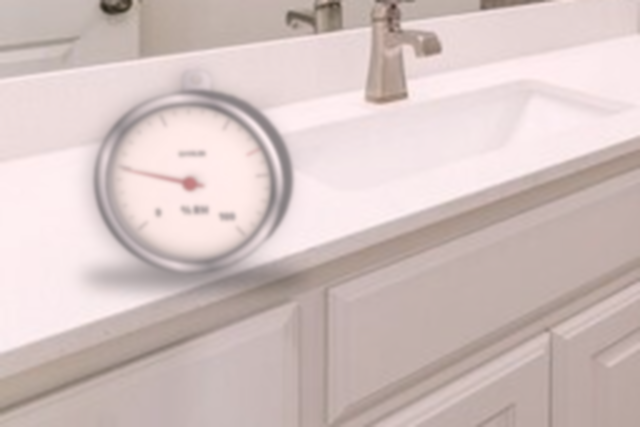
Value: 20 %
